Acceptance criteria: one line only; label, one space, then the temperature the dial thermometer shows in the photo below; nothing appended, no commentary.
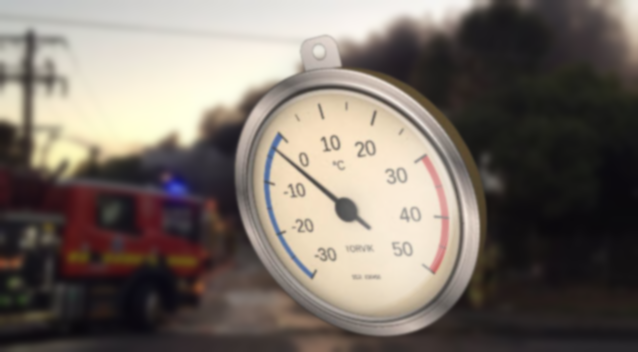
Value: -2.5 °C
